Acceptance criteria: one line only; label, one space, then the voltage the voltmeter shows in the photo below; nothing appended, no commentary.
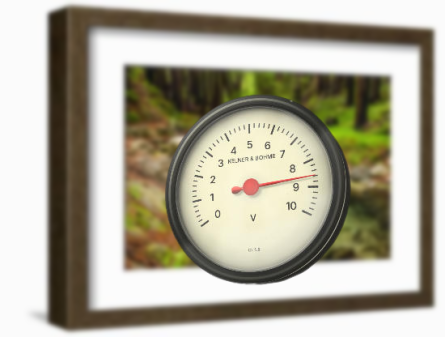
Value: 8.6 V
